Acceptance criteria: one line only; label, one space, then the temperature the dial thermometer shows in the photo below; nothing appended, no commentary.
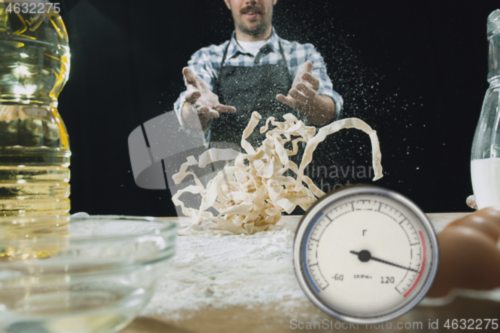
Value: 100 °F
